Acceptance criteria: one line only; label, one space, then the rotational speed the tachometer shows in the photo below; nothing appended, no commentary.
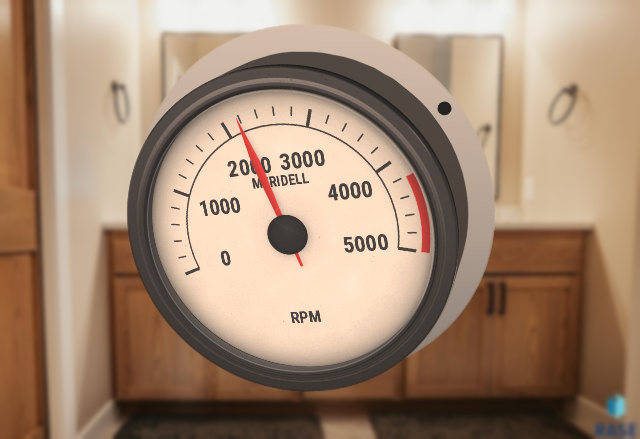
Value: 2200 rpm
